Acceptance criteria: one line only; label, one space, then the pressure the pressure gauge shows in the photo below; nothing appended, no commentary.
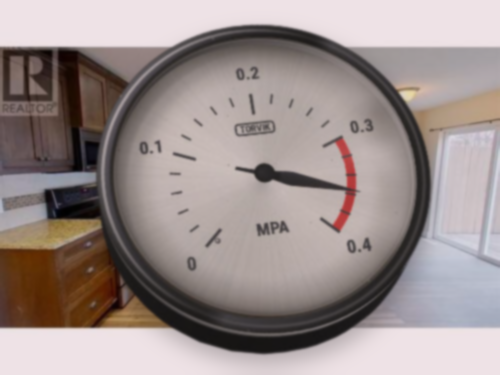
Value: 0.36 MPa
